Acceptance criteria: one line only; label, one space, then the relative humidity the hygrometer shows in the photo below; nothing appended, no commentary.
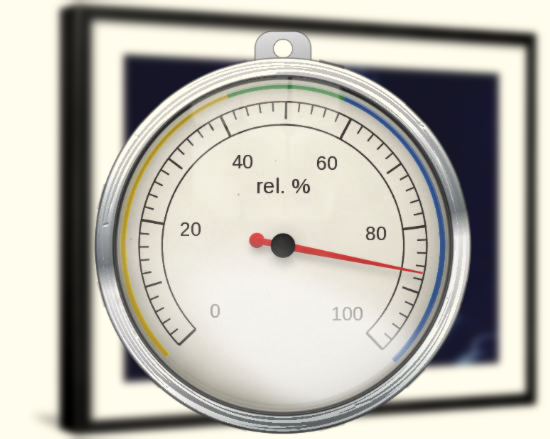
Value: 87 %
